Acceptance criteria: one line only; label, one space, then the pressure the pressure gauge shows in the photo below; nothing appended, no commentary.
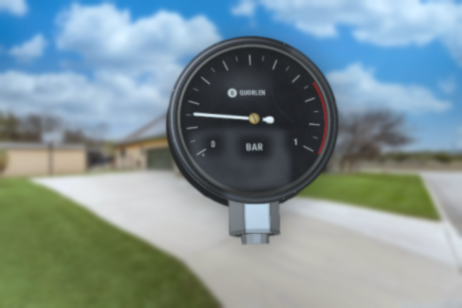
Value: 0.15 bar
